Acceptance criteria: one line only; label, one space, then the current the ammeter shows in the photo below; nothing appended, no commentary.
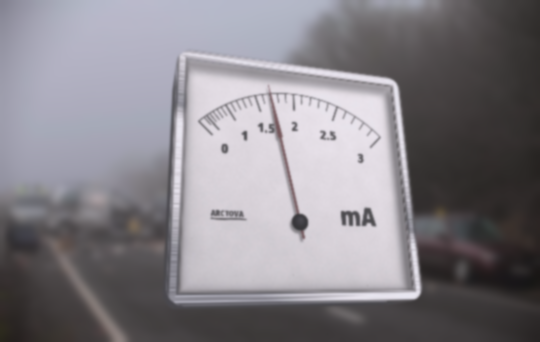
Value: 1.7 mA
